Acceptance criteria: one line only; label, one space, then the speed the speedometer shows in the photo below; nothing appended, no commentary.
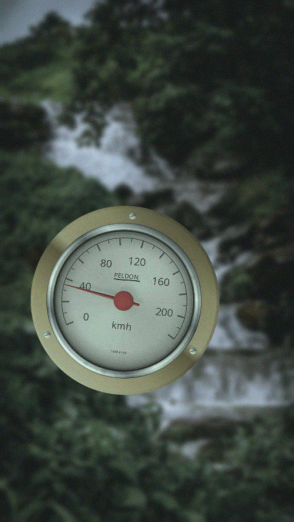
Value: 35 km/h
